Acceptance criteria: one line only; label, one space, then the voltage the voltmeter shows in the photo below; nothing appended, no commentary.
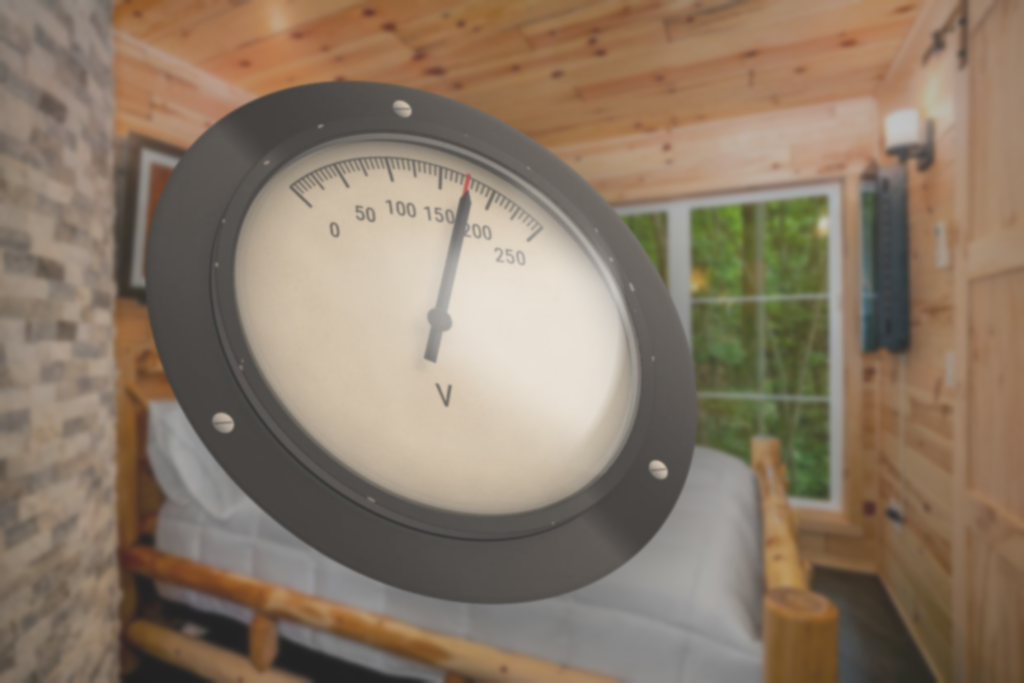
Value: 175 V
